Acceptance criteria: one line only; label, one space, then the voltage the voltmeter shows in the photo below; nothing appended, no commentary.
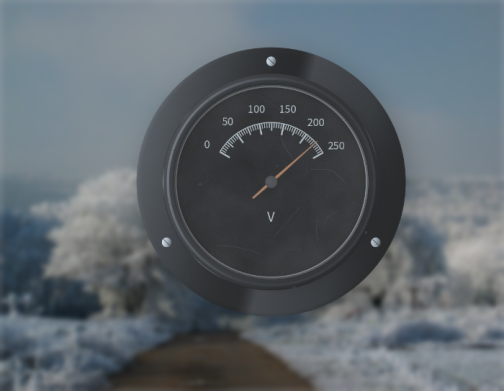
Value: 225 V
